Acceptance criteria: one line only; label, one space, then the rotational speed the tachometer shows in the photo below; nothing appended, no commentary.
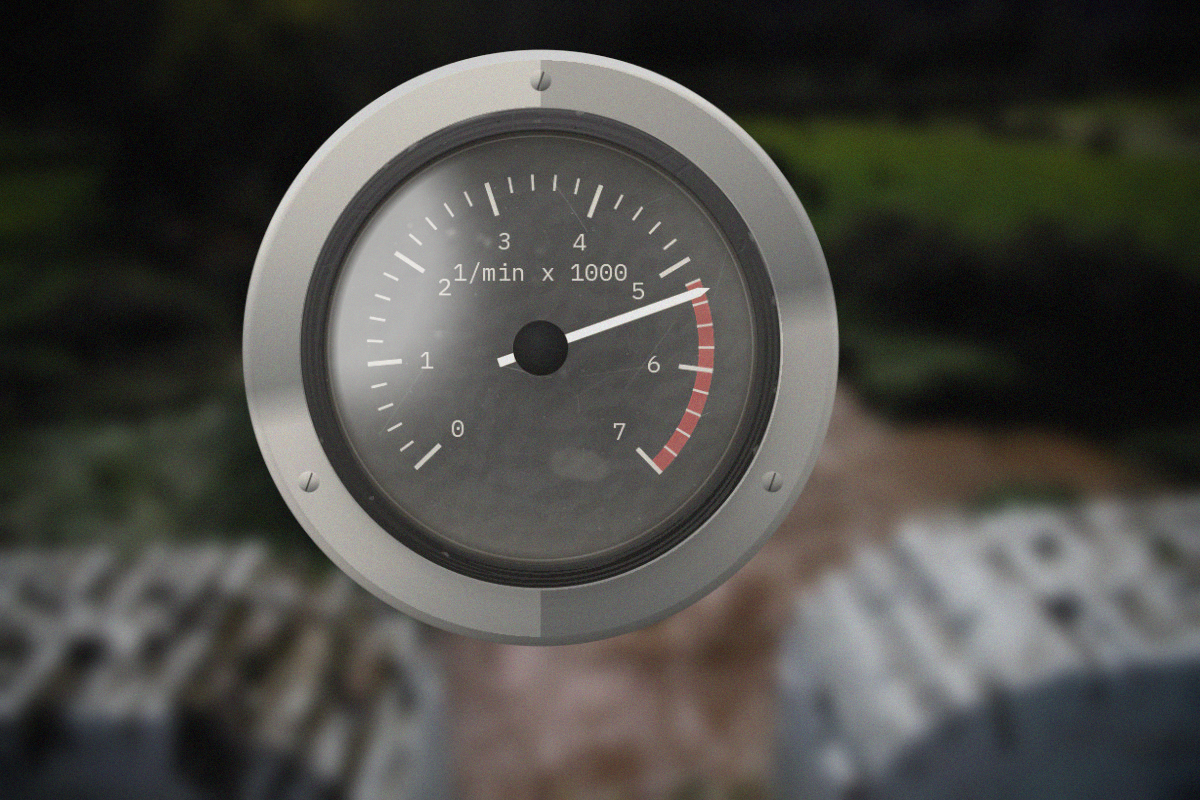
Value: 5300 rpm
